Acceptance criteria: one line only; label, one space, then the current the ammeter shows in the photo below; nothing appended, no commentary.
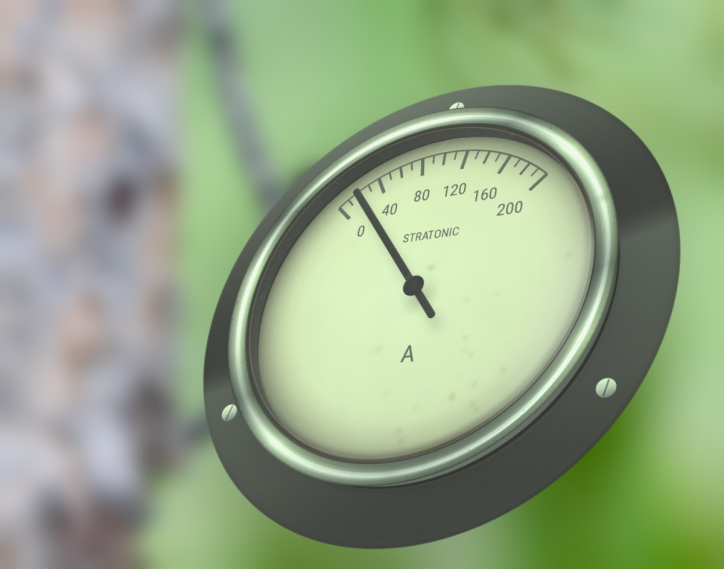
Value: 20 A
